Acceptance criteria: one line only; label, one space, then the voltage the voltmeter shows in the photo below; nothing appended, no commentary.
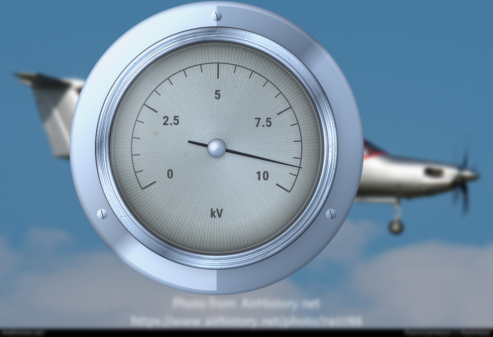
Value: 9.25 kV
